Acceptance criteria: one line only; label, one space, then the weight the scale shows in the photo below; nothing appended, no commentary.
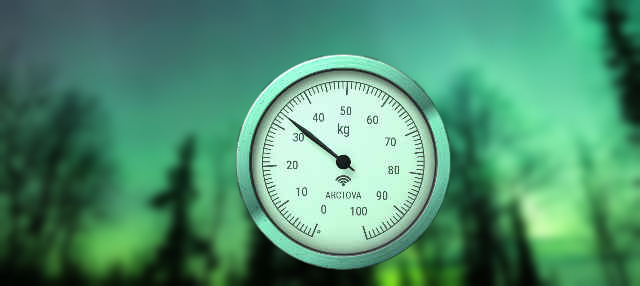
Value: 33 kg
